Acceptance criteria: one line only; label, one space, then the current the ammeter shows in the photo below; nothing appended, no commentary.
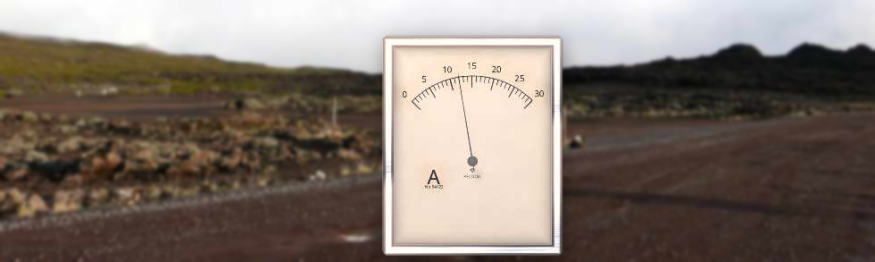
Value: 12 A
